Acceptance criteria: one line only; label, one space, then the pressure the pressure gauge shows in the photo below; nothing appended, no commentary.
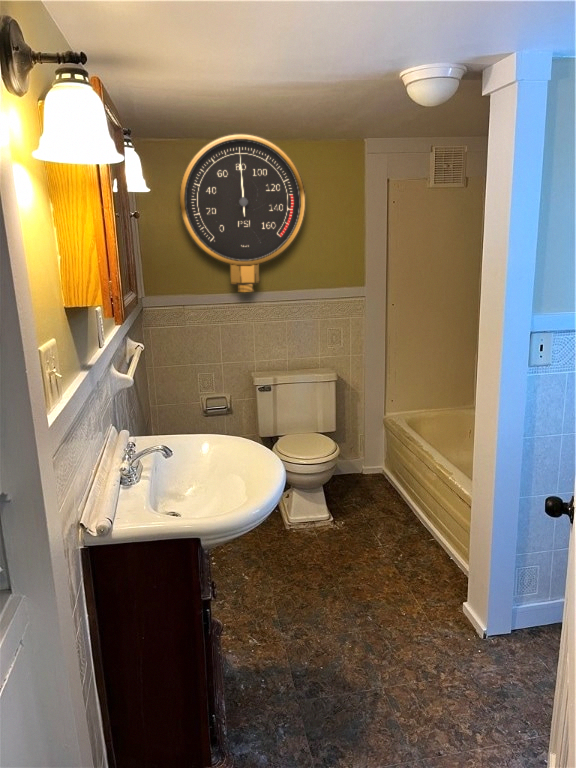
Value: 80 psi
